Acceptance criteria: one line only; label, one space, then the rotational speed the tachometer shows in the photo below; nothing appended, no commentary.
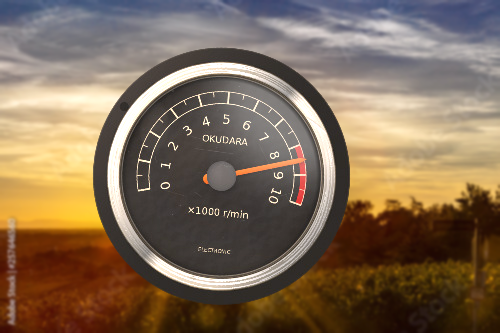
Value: 8500 rpm
